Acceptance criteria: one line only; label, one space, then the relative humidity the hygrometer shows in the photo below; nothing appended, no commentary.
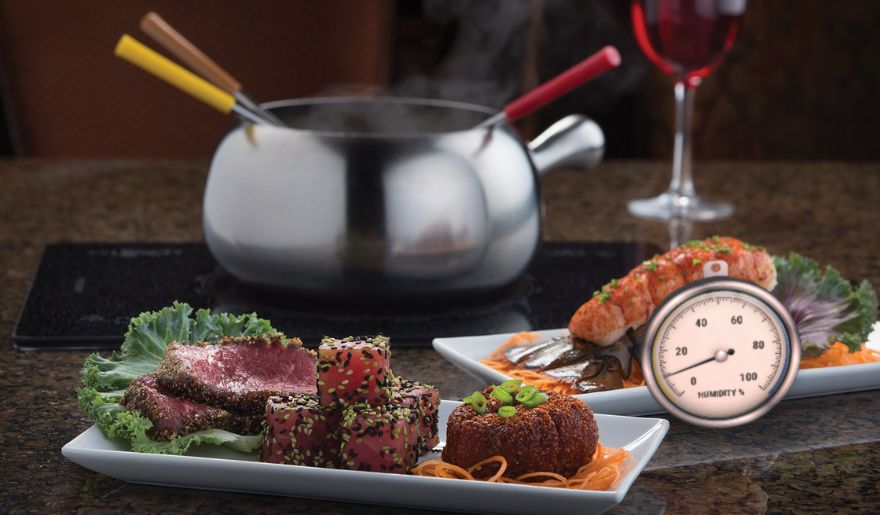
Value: 10 %
